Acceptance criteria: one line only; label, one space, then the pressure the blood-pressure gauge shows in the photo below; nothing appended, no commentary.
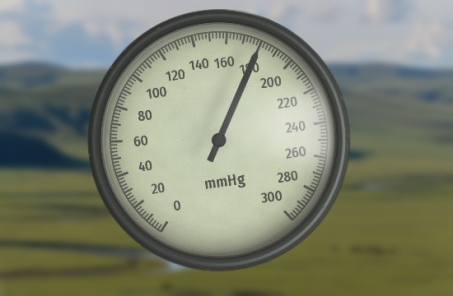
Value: 180 mmHg
